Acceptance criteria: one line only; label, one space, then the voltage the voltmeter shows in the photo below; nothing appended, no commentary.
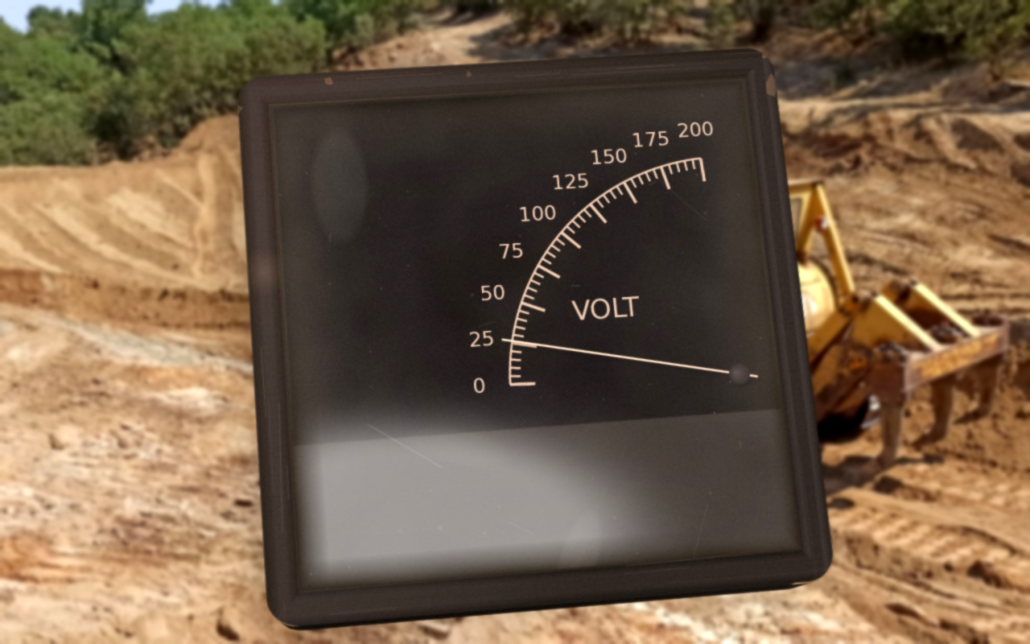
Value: 25 V
